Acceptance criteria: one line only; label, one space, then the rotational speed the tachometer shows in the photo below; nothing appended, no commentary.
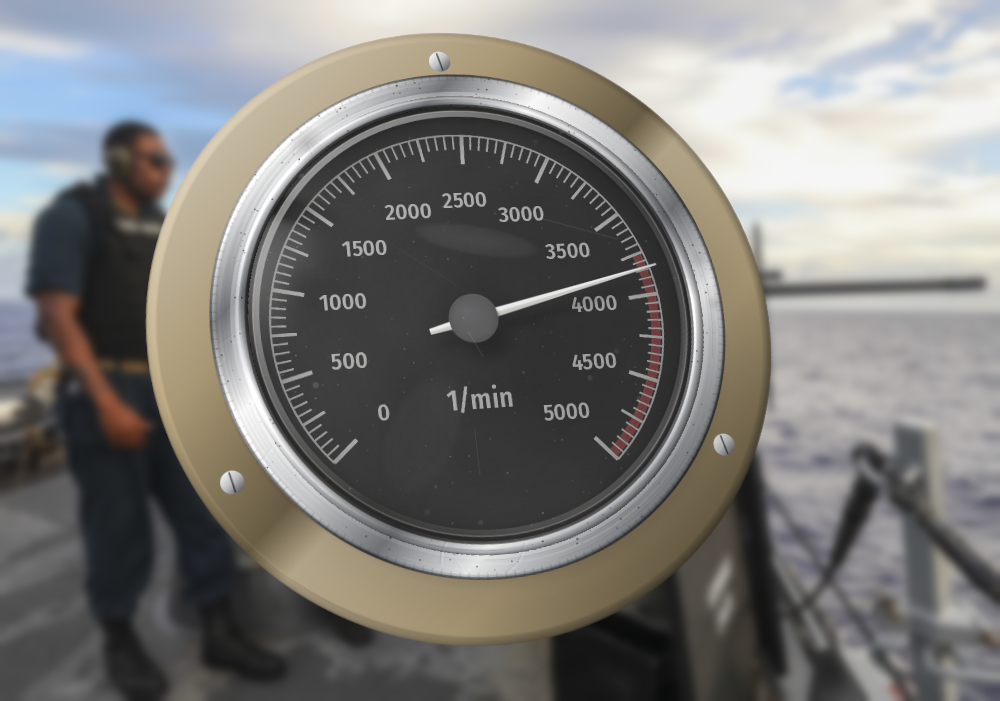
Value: 3850 rpm
